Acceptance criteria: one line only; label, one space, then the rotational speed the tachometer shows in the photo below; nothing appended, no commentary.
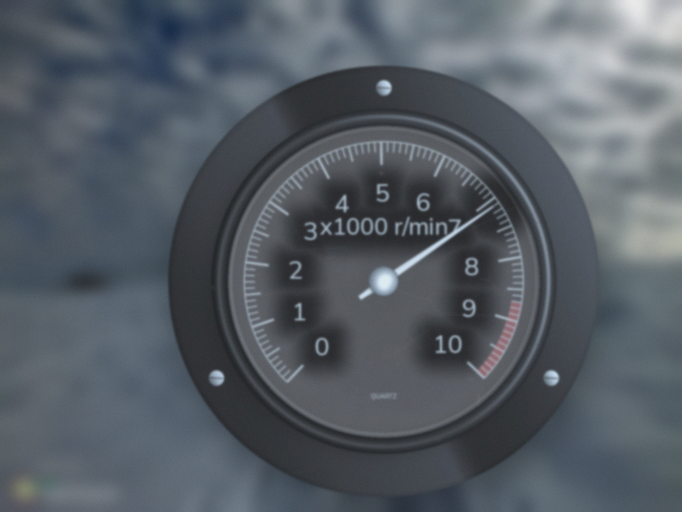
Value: 7100 rpm
